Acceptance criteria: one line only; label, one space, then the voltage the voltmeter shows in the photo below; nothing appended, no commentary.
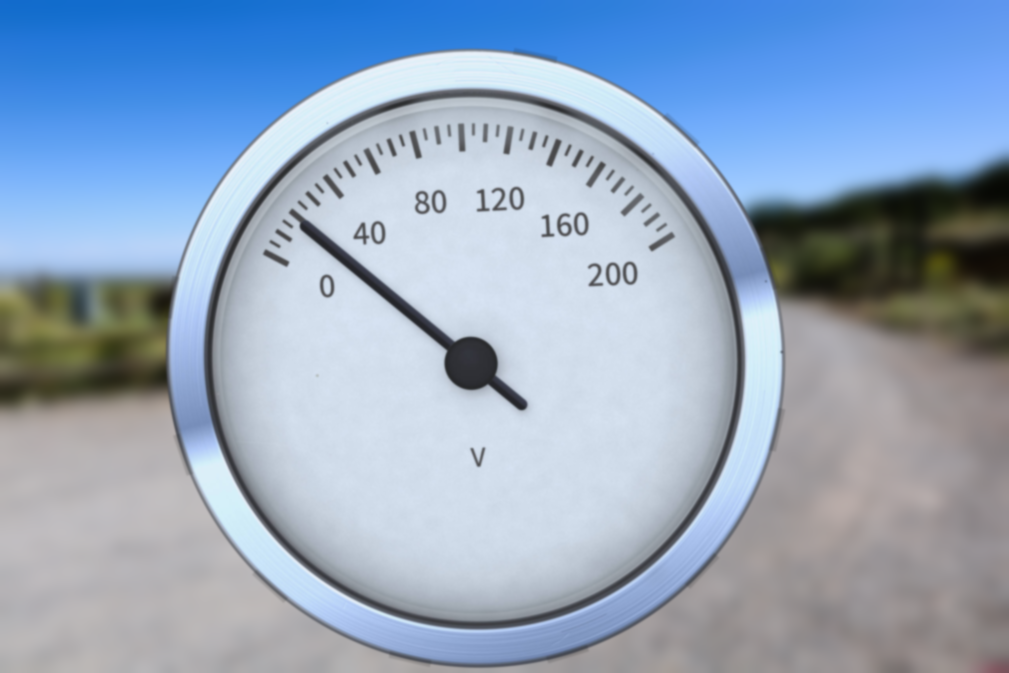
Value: 20 V
